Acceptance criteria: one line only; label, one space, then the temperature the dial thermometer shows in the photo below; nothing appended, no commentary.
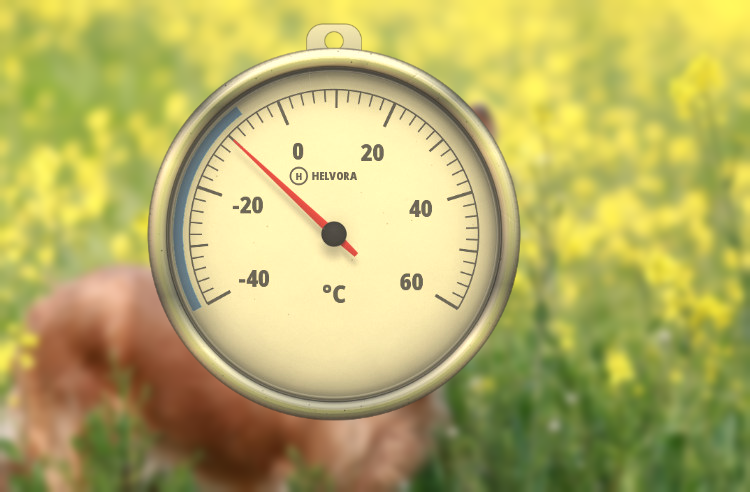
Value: -10 °C
